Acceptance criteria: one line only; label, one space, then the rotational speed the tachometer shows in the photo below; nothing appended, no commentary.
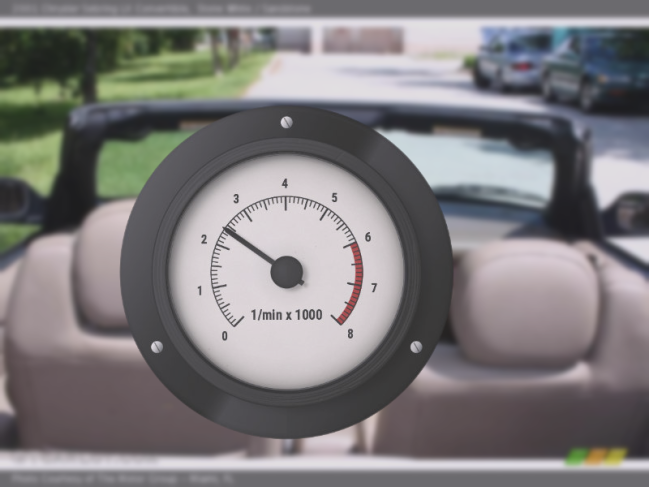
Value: 2400 rpm
